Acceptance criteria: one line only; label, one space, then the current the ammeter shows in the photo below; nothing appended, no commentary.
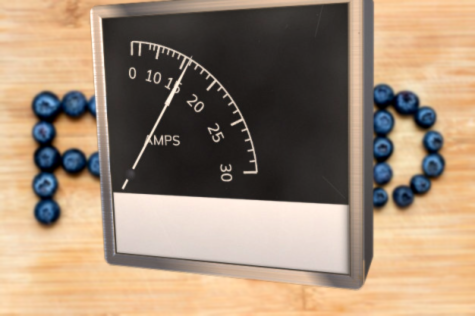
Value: 16 A
